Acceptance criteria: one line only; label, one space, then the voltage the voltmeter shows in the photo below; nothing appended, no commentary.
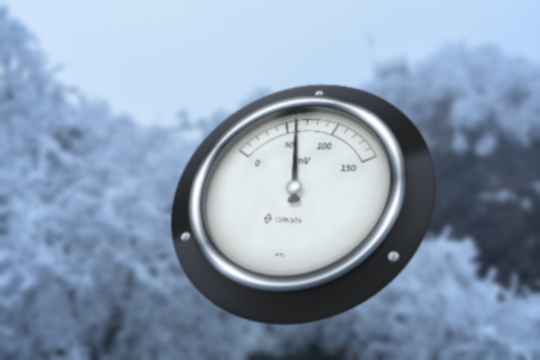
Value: 60 mV
